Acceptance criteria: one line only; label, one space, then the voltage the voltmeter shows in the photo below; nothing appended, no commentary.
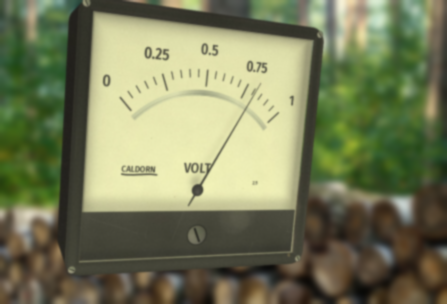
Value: 0.8 V
